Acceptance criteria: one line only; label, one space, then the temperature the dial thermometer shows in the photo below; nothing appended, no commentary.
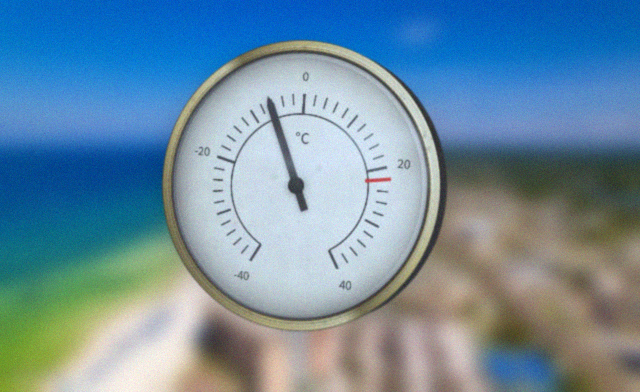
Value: -6 °C
